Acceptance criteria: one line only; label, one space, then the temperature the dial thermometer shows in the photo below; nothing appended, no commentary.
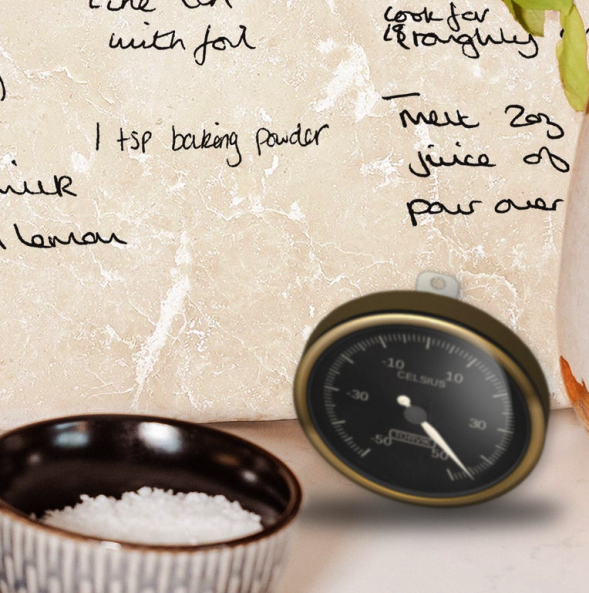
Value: 45 °C
